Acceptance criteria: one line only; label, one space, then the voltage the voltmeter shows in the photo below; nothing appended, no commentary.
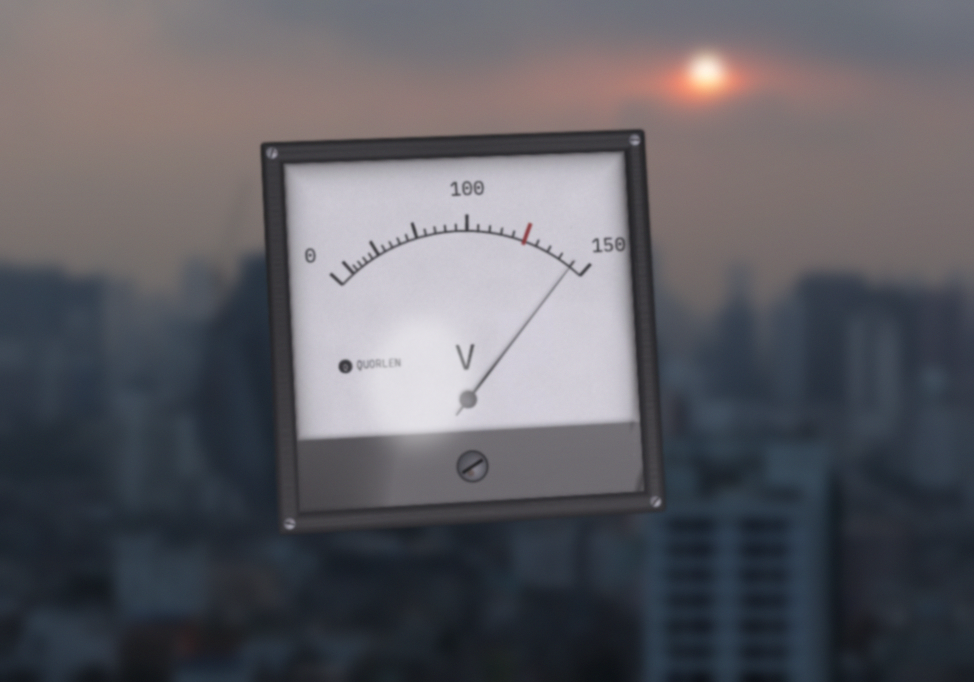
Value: 145 V
